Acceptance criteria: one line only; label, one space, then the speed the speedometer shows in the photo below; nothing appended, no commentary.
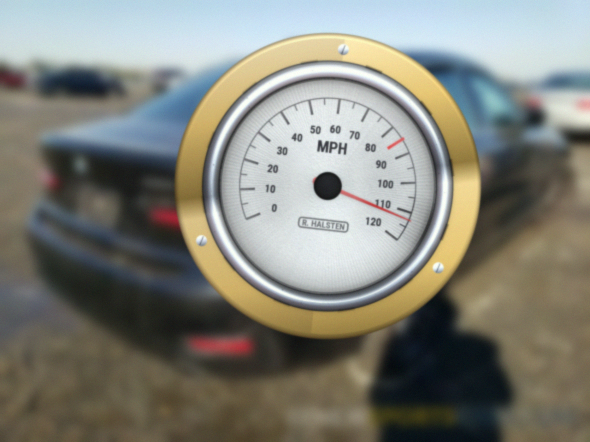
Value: 112.5 mph
